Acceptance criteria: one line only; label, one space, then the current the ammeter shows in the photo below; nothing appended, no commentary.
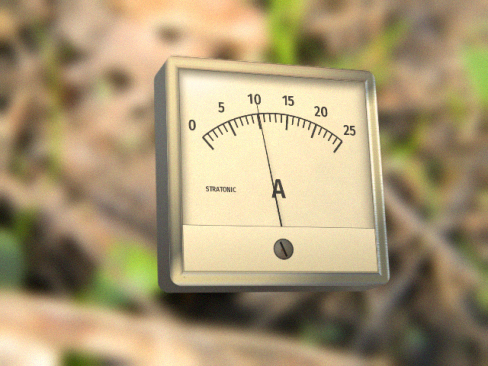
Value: 10 A
